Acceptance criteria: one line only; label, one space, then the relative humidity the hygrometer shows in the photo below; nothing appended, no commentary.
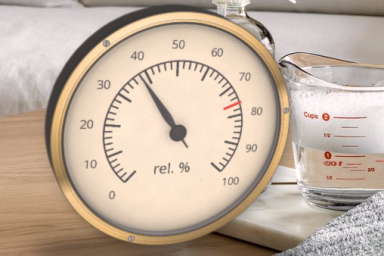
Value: 38 %
